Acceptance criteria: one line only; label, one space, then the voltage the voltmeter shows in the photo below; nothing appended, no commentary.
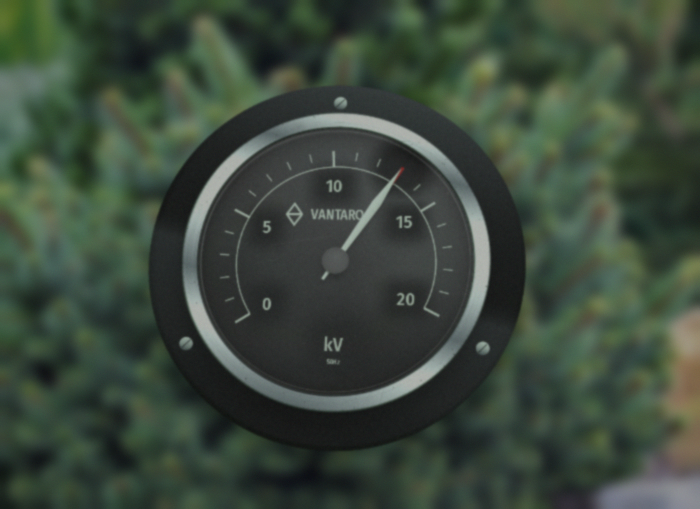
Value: 13 kV
